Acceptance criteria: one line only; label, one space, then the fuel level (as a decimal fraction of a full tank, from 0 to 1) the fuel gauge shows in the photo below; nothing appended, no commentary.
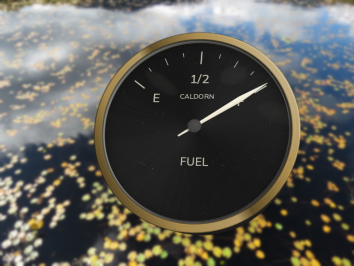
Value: 1
